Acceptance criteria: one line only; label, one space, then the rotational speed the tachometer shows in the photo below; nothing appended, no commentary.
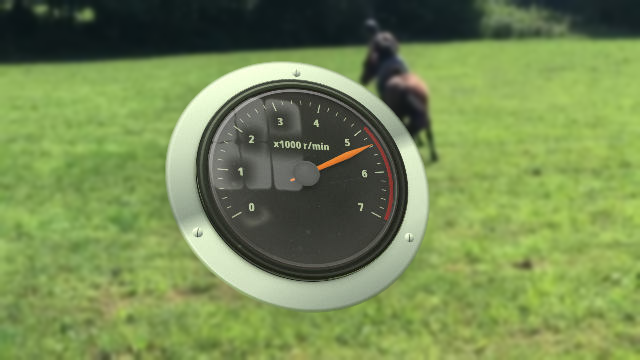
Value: 5400 rpm
